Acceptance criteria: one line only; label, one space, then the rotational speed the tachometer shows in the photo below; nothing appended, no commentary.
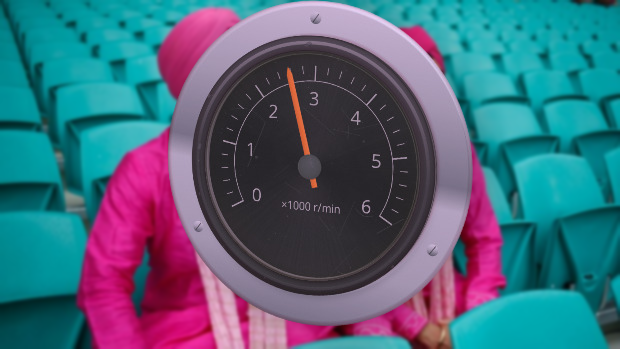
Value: 2600 rpm
